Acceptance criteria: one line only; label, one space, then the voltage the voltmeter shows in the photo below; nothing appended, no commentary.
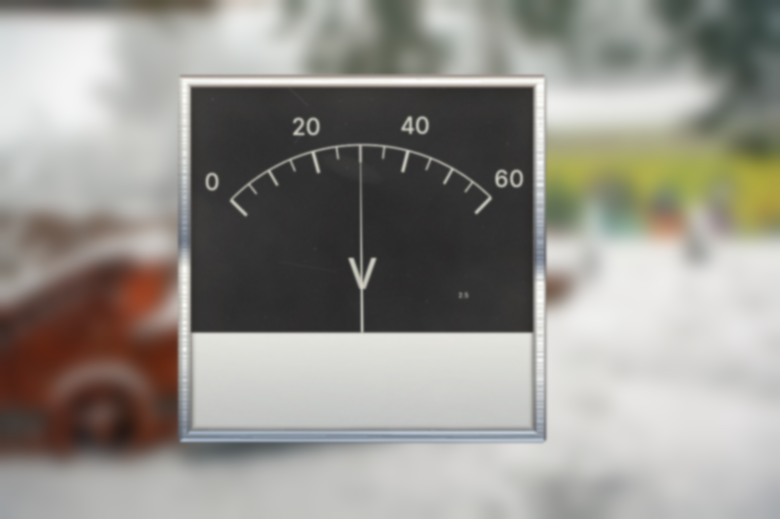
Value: 30 V
